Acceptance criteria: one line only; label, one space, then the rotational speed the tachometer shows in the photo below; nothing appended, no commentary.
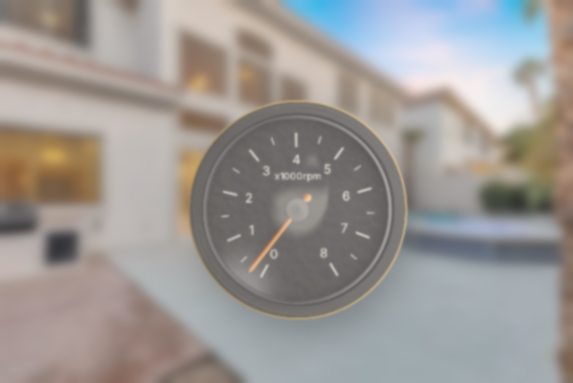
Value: 250 rpm
